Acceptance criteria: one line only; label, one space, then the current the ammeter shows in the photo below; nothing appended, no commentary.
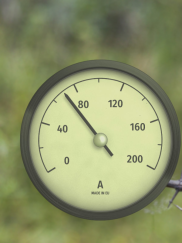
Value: 70 A
